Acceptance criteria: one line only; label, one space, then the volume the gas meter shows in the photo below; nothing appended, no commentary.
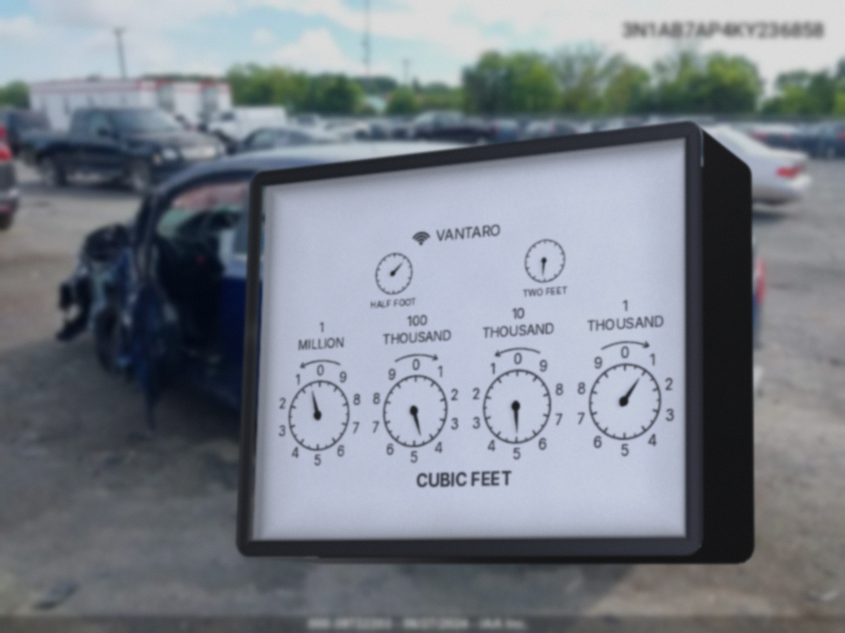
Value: 45100 ft³
